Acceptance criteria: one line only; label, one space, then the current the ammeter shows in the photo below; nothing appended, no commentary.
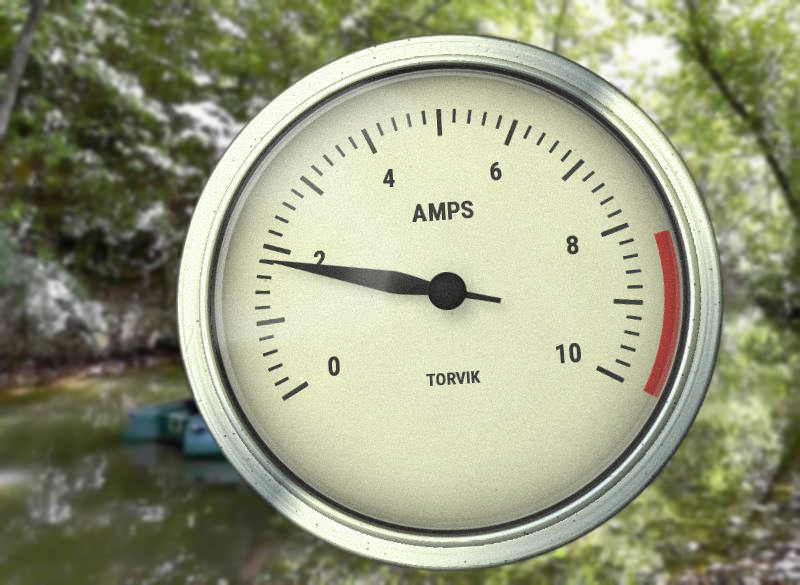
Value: 1.8 A
